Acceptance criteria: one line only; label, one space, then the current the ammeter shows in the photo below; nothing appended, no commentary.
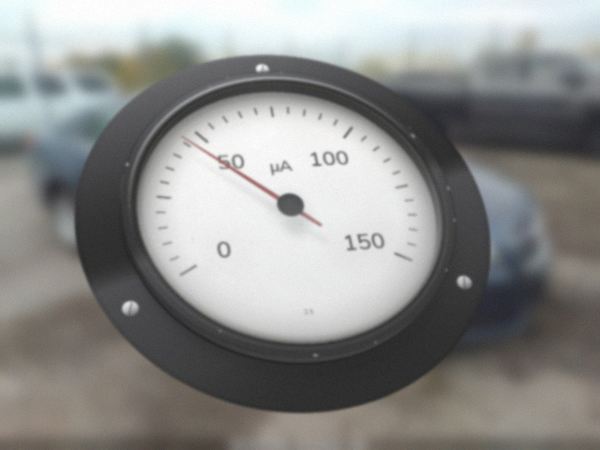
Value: 45 µA
